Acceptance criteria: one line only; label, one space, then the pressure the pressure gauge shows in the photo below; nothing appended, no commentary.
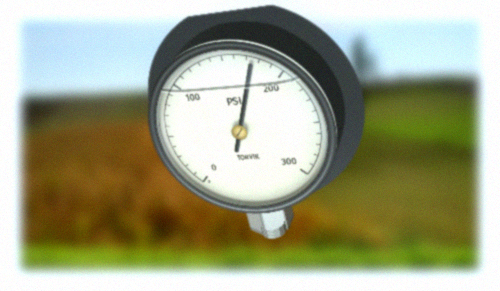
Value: 175 psi
